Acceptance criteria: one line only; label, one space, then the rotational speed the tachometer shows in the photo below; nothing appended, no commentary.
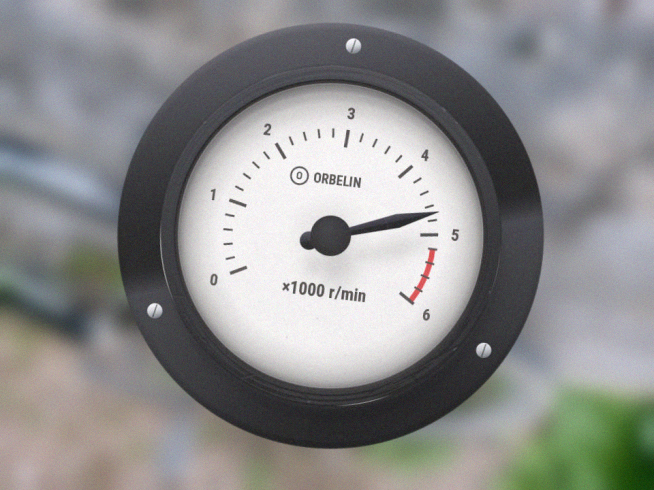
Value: 4700 rpm
